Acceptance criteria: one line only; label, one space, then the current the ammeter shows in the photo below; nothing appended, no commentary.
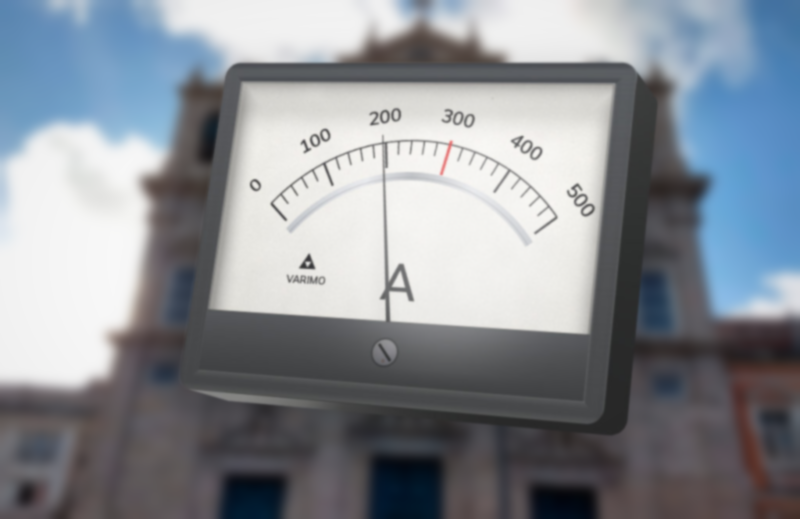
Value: 200 A
